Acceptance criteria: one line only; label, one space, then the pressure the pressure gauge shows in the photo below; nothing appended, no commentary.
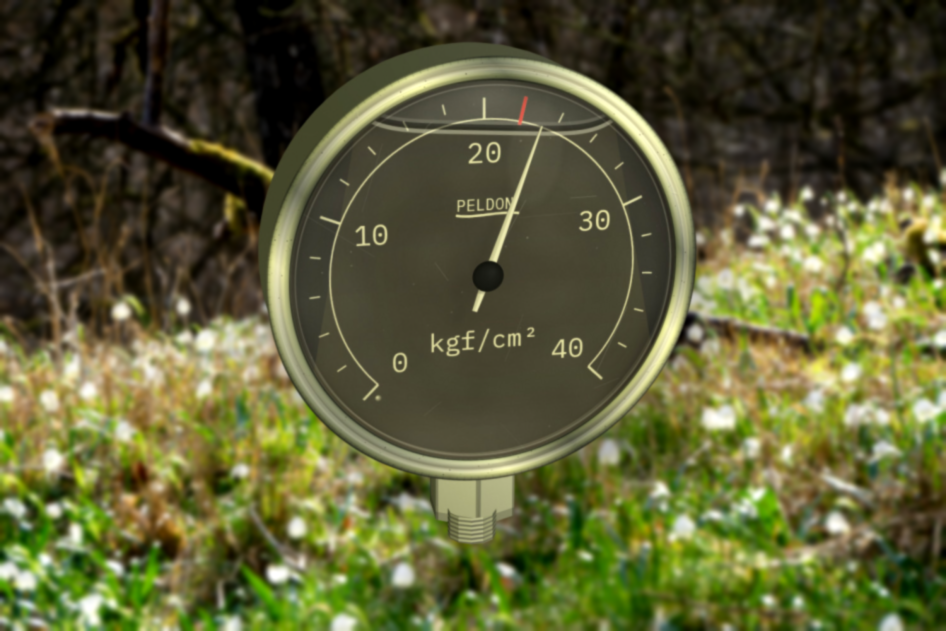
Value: 23 kg/cm²
